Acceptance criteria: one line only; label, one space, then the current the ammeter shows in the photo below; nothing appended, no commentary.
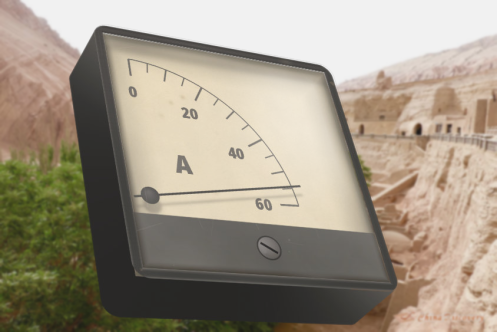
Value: 55 A
